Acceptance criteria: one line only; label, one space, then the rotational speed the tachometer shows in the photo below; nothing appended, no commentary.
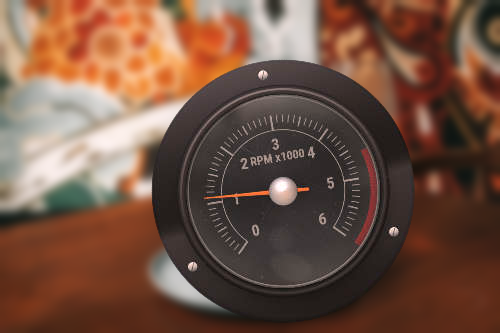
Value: 1100 rpm
